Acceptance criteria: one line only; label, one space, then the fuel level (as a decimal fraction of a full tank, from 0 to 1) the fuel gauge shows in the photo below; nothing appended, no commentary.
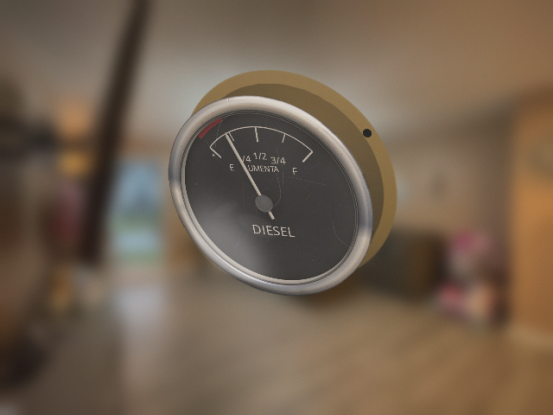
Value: 0.25
